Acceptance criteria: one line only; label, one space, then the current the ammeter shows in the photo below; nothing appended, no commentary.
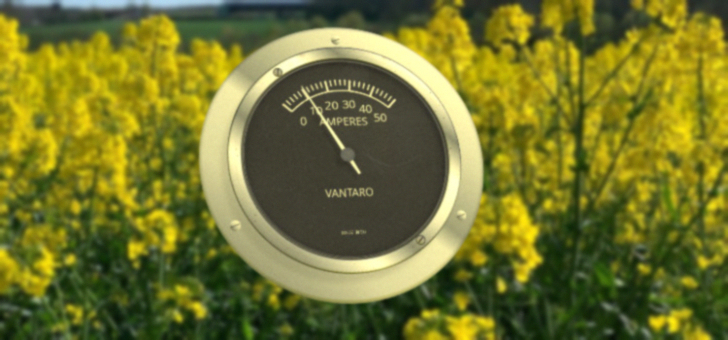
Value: 10 A
